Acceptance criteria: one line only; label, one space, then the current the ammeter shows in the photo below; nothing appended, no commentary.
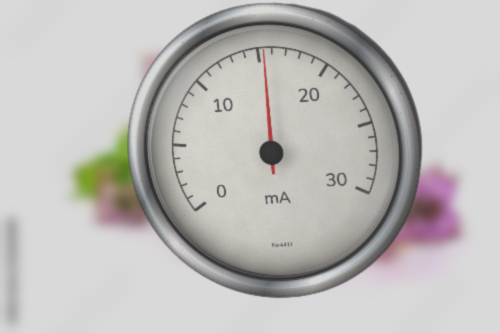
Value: 15.5 mA
